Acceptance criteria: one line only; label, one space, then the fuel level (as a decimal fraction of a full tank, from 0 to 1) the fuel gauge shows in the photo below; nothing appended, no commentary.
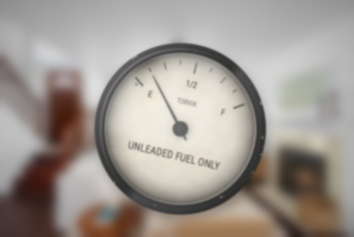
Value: 0.125
